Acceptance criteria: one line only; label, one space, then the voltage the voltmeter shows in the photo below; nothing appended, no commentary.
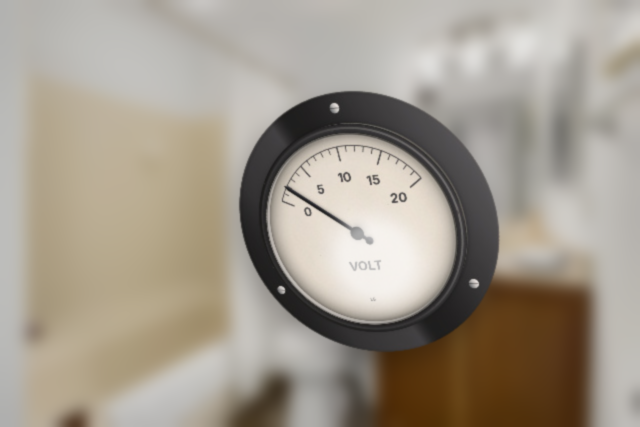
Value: 2 V
